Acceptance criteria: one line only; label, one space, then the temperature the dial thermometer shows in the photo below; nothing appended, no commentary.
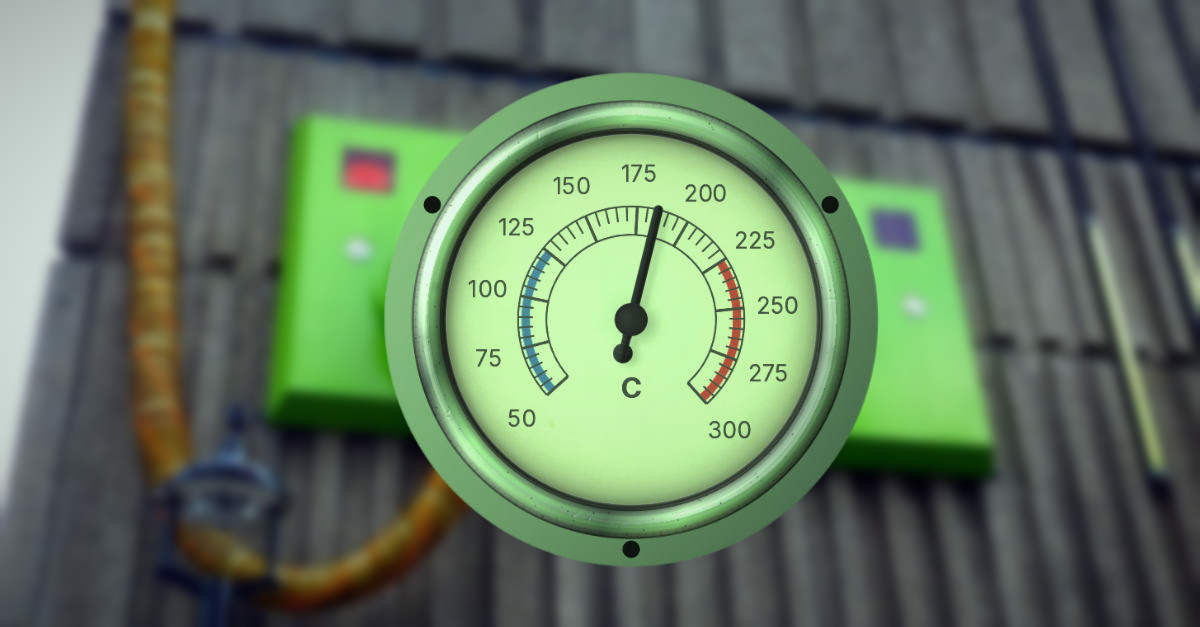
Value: 185 °C
